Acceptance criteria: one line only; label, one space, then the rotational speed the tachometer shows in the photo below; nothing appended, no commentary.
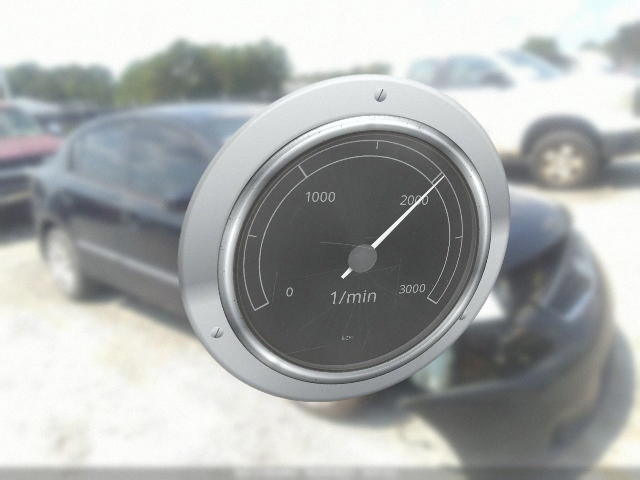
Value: 2000 rpm
